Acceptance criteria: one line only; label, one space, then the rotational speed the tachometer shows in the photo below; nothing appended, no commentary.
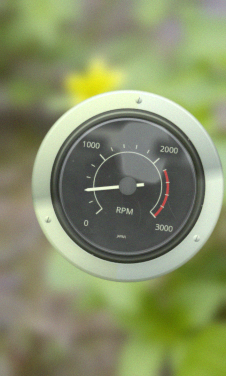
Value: 400 rpm
